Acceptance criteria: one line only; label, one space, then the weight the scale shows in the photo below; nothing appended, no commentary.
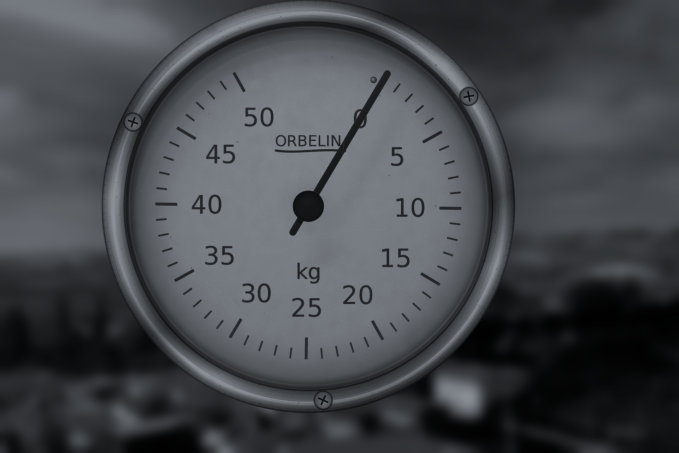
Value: 0 kg
